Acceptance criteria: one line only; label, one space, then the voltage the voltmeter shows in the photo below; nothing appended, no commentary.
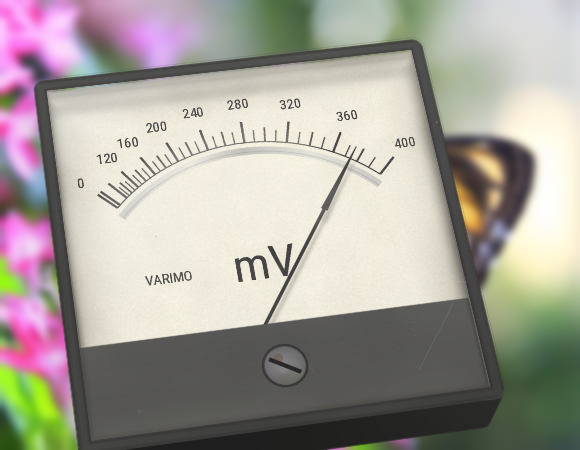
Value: 375 mV
